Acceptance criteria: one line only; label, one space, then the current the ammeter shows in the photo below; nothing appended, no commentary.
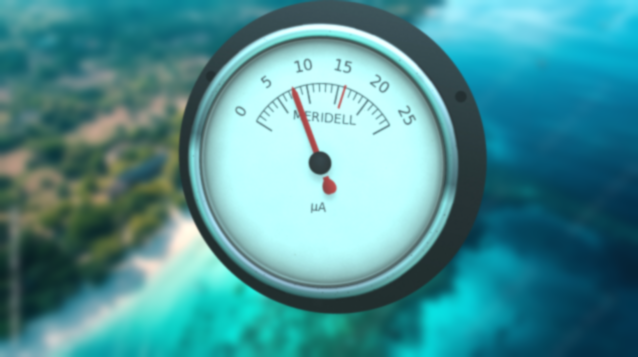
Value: 8 µA
